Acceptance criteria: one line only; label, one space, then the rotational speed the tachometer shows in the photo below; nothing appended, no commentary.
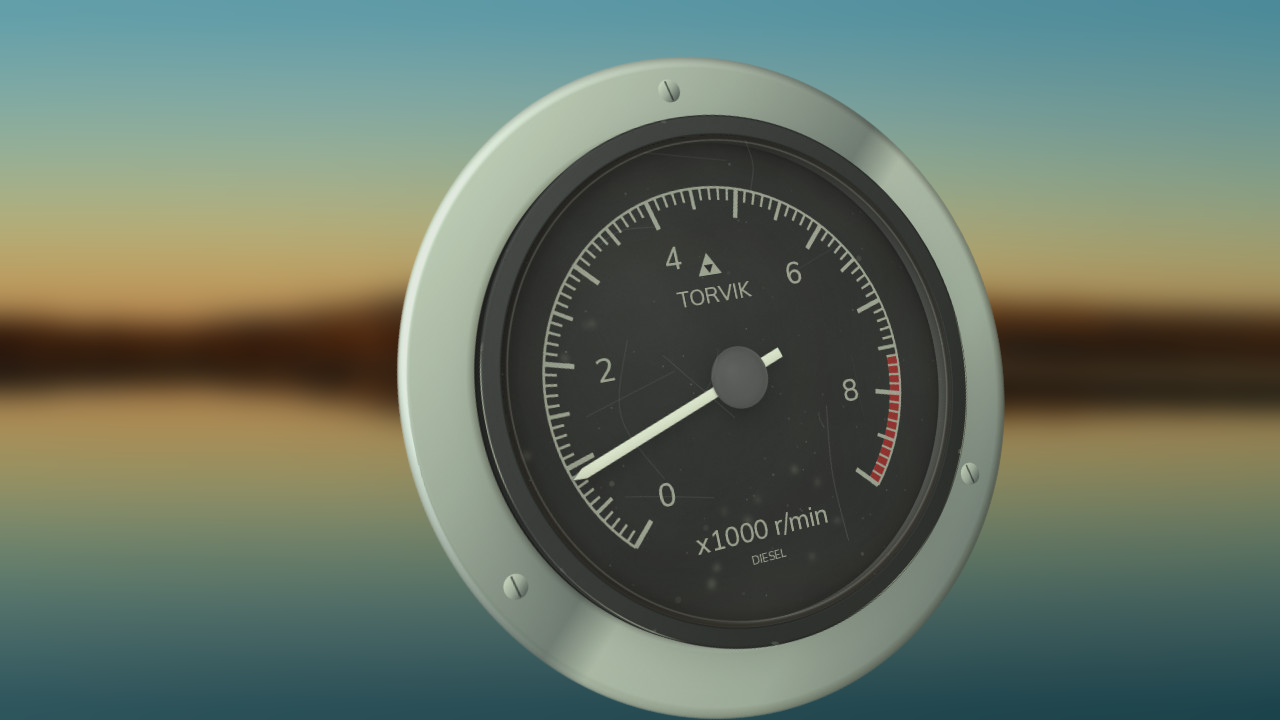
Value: 900 rpm
